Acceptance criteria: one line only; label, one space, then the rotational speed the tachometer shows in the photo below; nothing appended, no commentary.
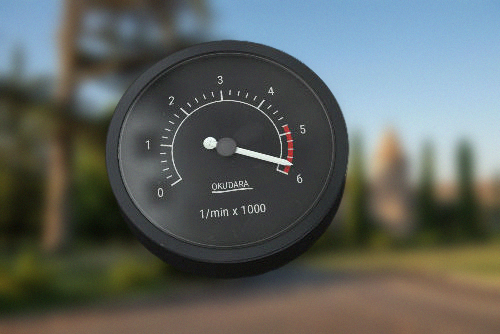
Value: 5800 rpm
